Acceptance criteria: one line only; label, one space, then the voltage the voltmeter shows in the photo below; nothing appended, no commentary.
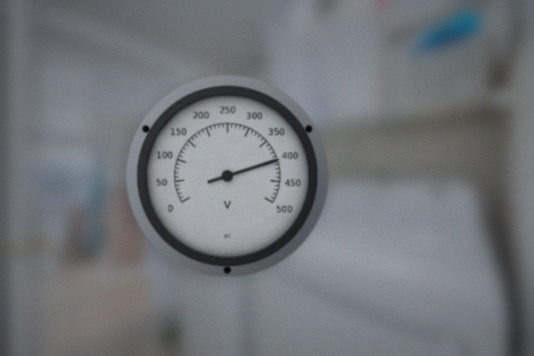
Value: 400 V
